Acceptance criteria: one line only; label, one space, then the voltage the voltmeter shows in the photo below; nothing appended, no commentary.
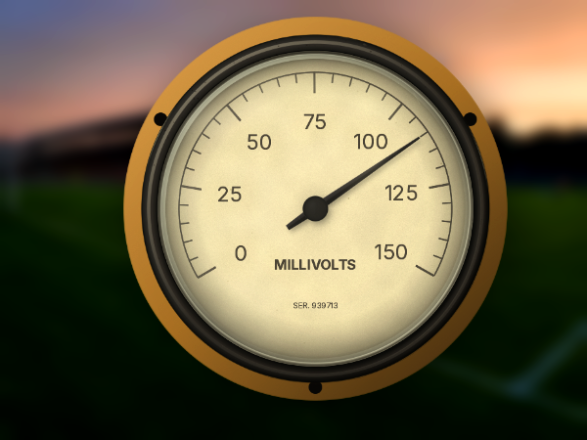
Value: 110 mV
